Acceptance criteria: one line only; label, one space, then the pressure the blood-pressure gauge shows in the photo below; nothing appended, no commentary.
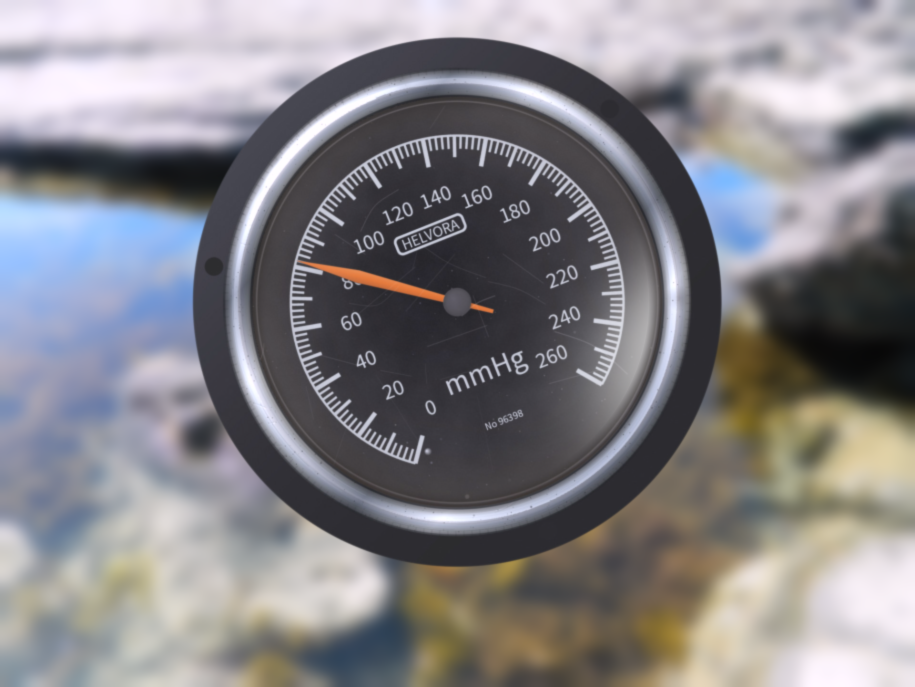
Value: 82 mmHg
